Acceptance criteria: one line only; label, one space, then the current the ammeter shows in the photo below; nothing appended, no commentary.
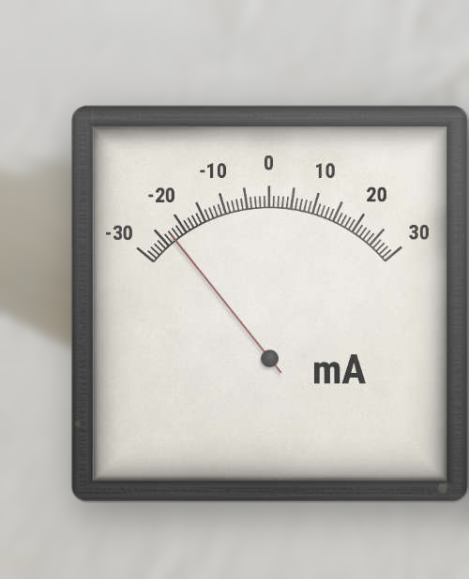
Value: -23 mA
